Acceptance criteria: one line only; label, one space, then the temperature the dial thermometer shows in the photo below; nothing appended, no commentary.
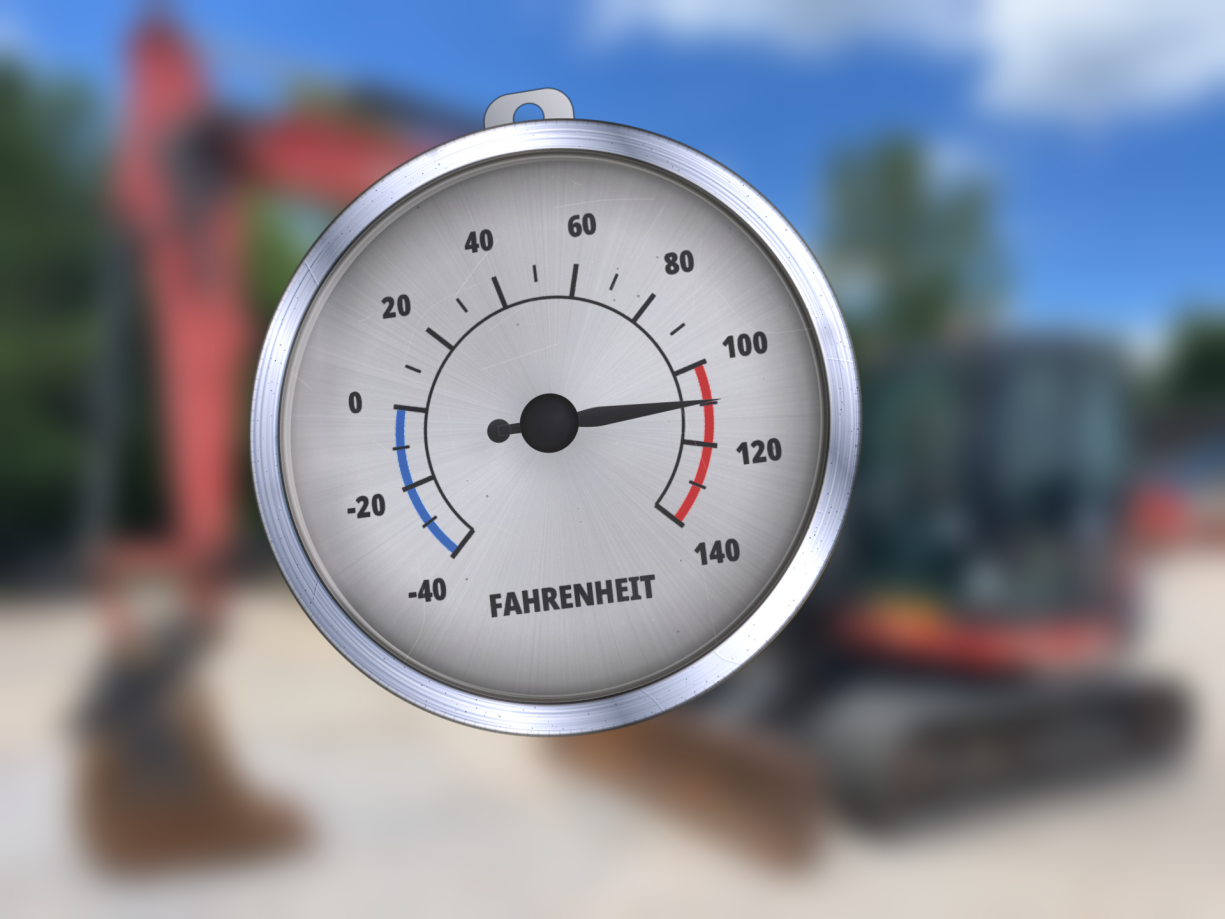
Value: 110 °F
